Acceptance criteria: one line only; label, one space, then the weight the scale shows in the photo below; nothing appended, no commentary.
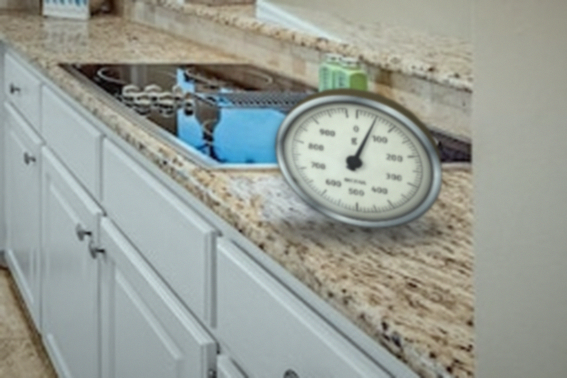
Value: 50 g
